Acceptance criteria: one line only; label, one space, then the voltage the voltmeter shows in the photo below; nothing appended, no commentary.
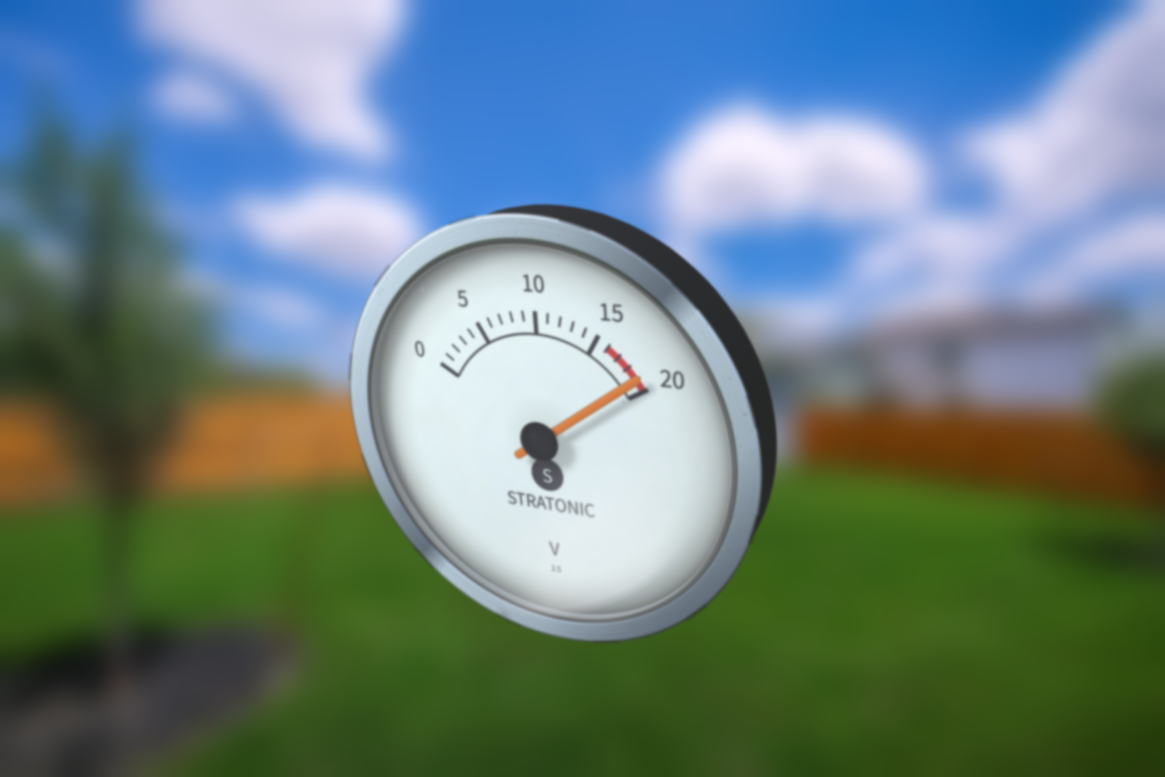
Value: 19 V
